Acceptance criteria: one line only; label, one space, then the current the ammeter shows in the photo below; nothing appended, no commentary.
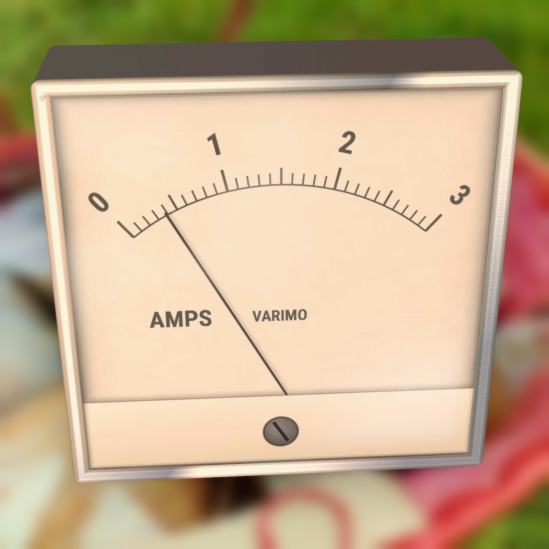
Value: 0.4 A
